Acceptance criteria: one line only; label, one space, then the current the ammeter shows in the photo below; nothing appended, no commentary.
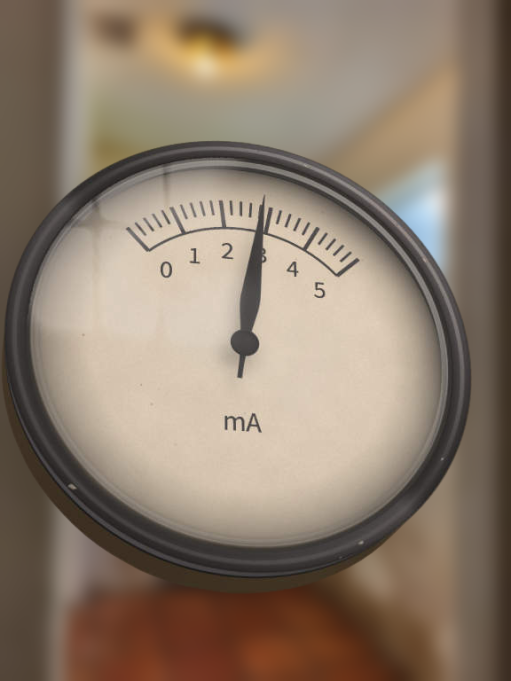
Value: 2.8 mA
